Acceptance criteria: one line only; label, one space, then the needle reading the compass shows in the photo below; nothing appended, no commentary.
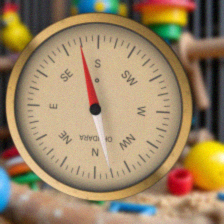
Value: 165 °
